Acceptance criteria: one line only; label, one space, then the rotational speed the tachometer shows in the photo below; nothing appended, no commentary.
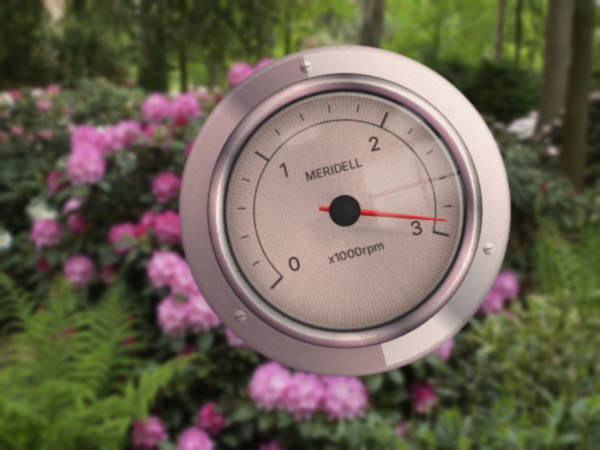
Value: 2900 rpm
